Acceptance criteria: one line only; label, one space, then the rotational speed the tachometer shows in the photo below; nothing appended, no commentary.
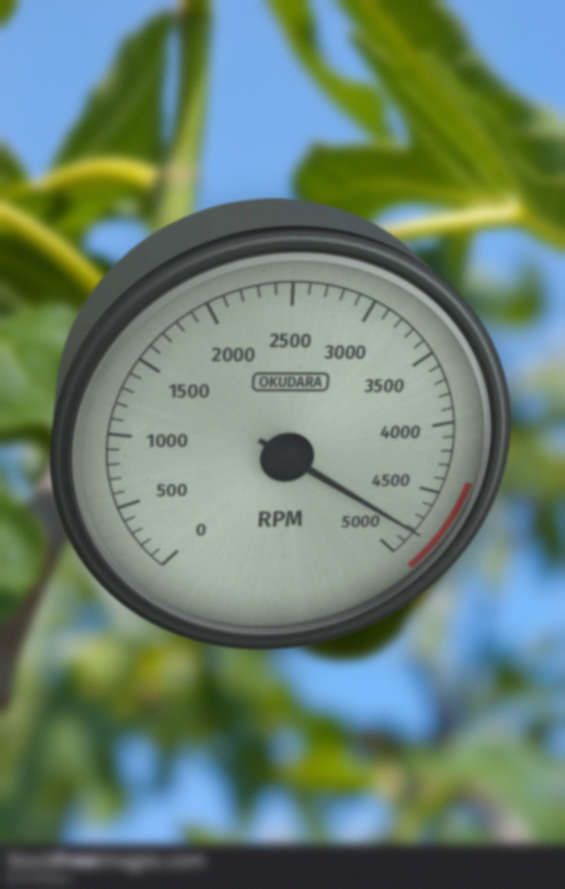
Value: 4800 rpm
